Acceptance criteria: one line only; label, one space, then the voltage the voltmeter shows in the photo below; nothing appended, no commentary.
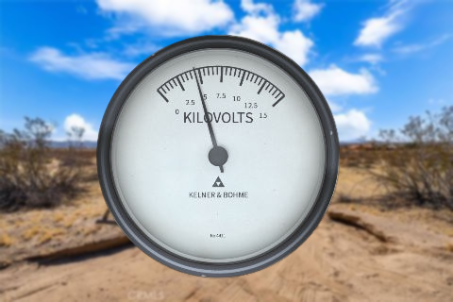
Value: 4.5 kV
